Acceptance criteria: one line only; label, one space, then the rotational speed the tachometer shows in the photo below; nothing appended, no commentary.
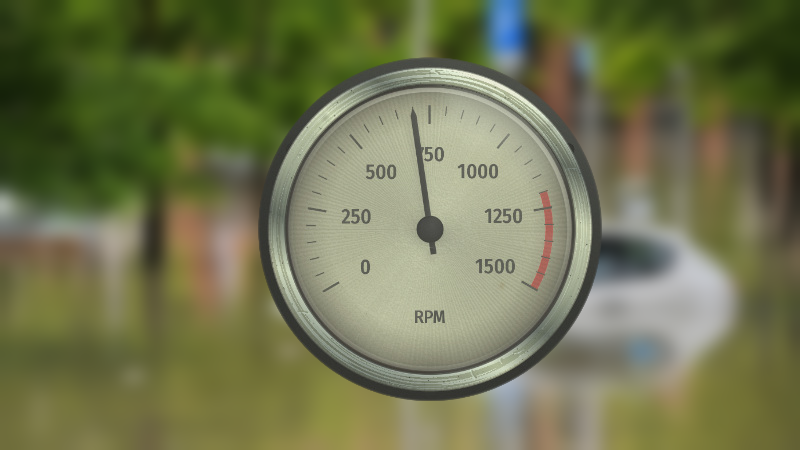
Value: 700 rpm
